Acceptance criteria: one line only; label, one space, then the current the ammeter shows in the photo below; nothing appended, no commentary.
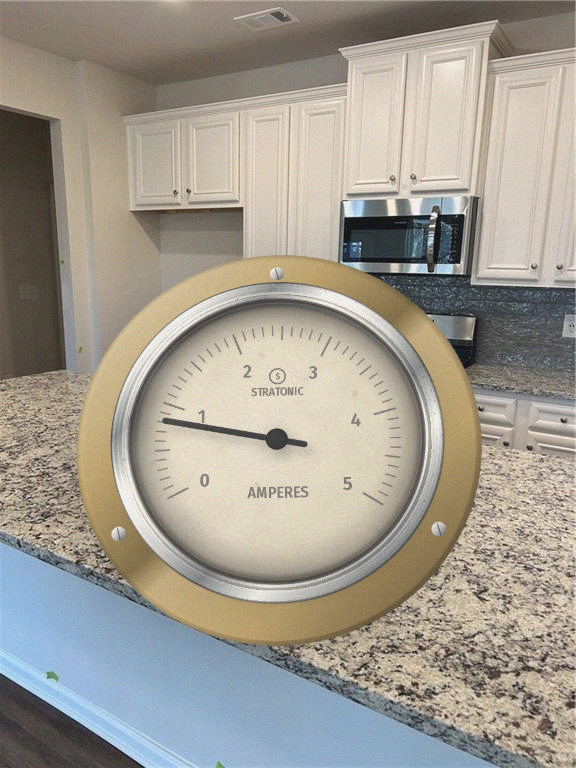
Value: 0.8 A
